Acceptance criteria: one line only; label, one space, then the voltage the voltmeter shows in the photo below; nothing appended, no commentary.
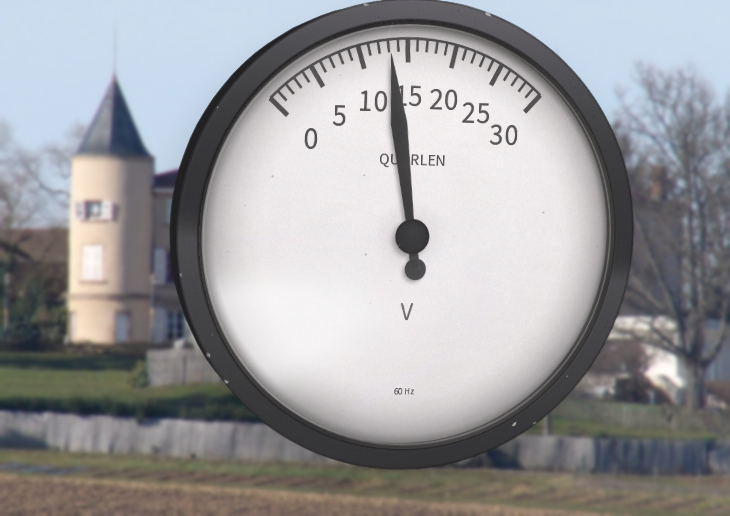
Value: 13 V
